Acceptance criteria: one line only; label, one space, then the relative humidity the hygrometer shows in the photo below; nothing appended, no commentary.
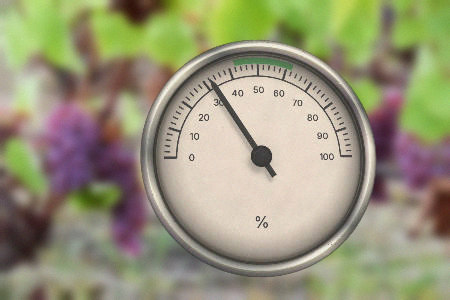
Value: 32 %
